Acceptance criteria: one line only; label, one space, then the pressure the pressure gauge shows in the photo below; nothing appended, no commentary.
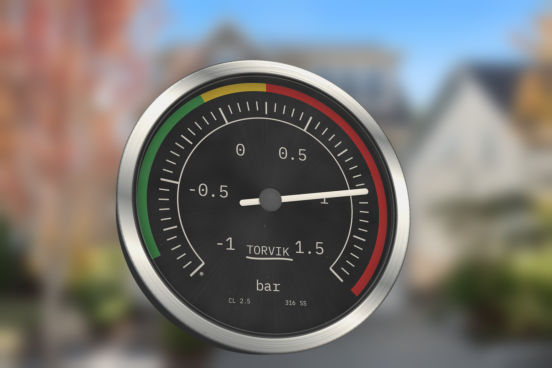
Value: 1 bar
